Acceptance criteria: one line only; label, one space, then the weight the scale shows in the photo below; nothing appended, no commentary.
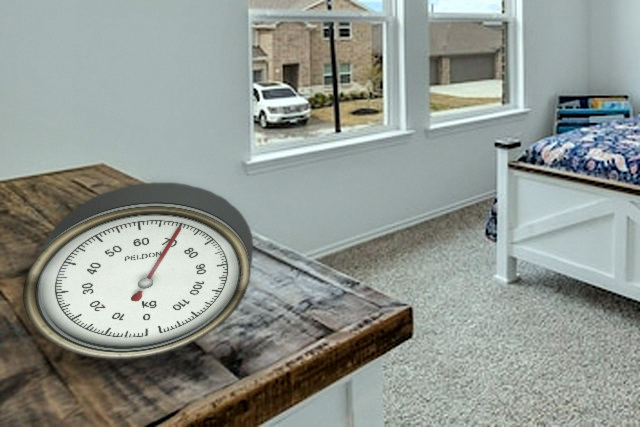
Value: 70 kg
